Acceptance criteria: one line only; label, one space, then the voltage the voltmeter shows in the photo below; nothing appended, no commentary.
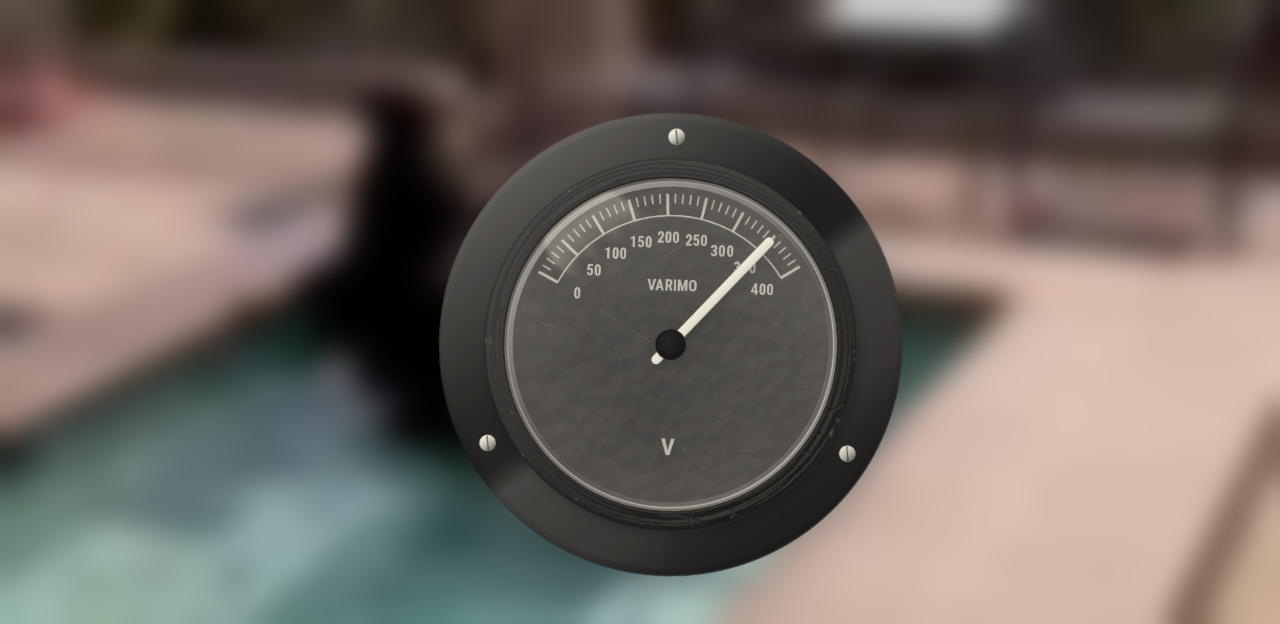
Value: 350 V
